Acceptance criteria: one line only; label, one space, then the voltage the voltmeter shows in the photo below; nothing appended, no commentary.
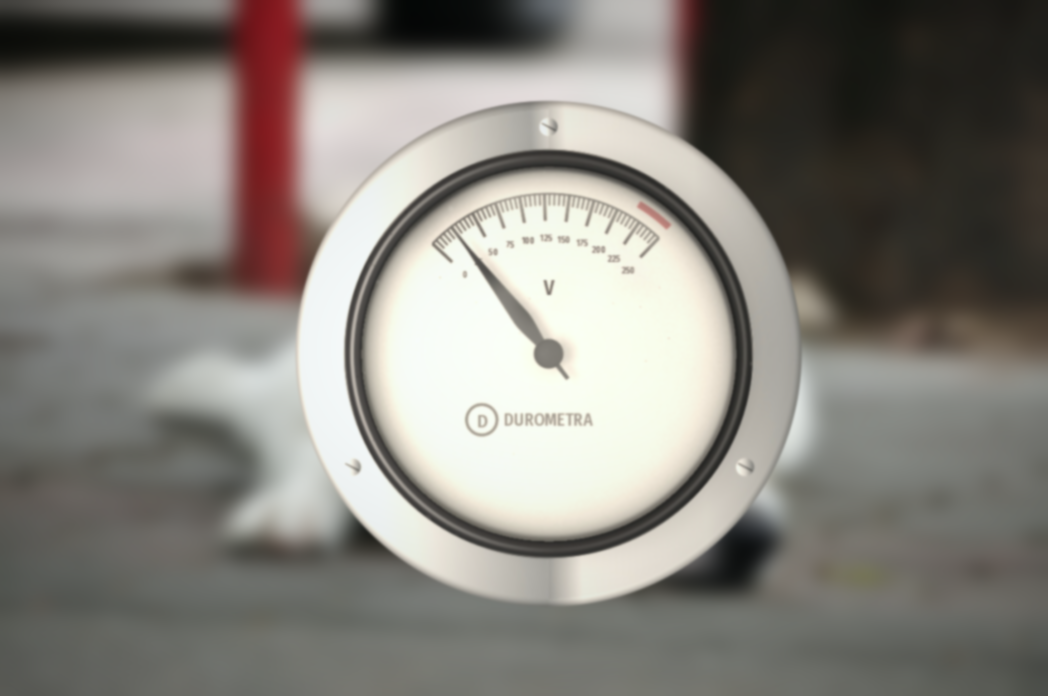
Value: 25 V
